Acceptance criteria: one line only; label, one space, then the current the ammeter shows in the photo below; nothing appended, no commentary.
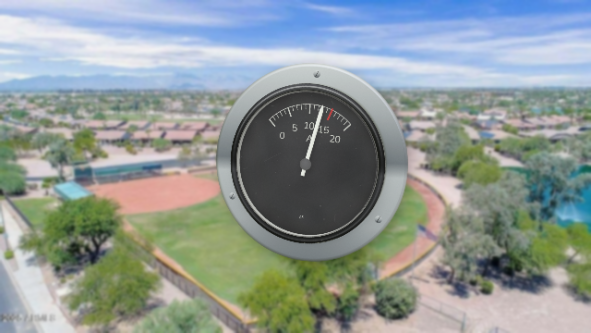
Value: 13 A
